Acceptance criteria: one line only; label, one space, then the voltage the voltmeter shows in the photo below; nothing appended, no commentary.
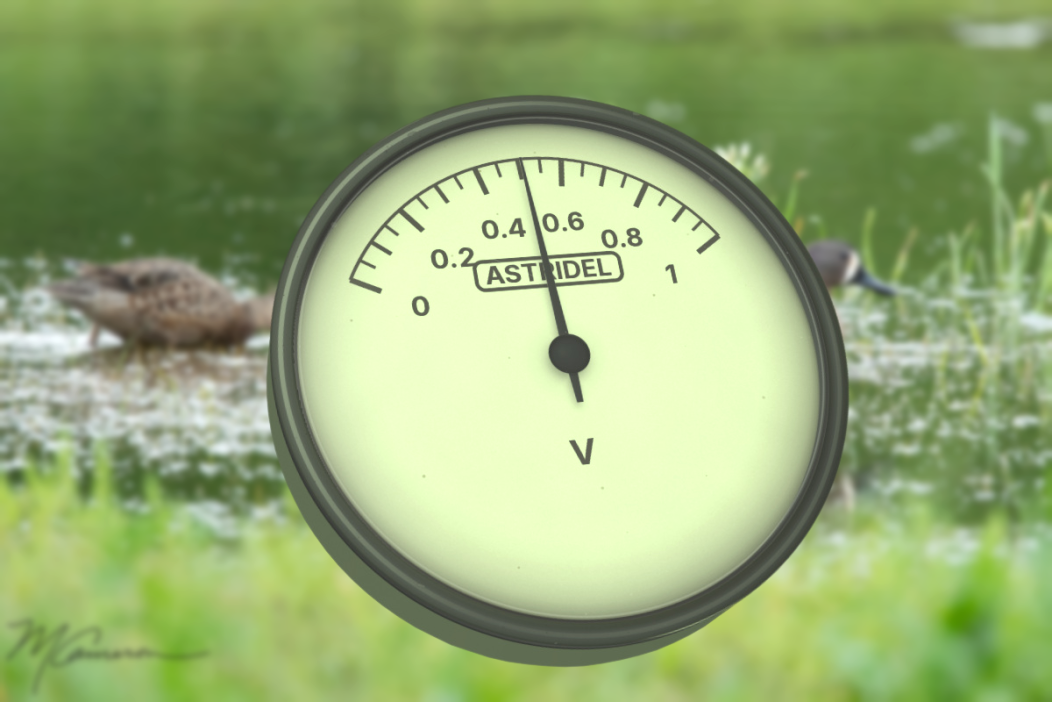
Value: 0.5 V
